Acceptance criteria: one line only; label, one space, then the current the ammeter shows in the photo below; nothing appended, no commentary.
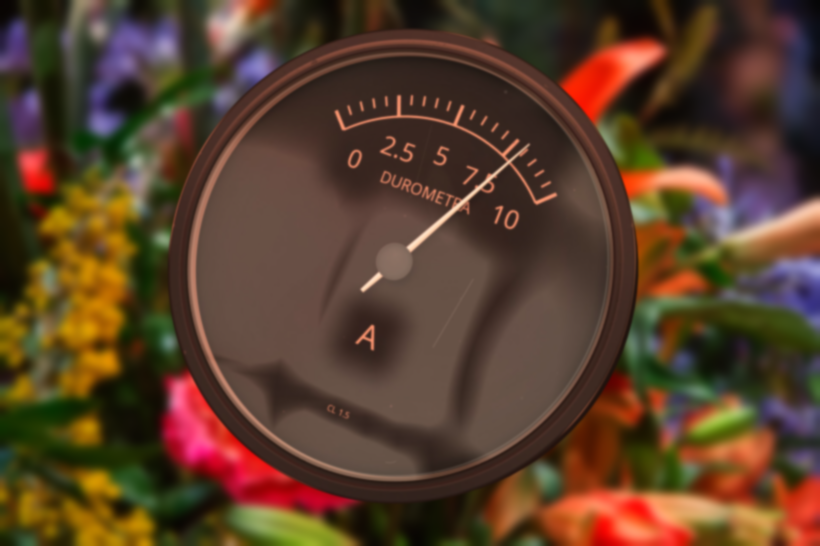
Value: 8 A
